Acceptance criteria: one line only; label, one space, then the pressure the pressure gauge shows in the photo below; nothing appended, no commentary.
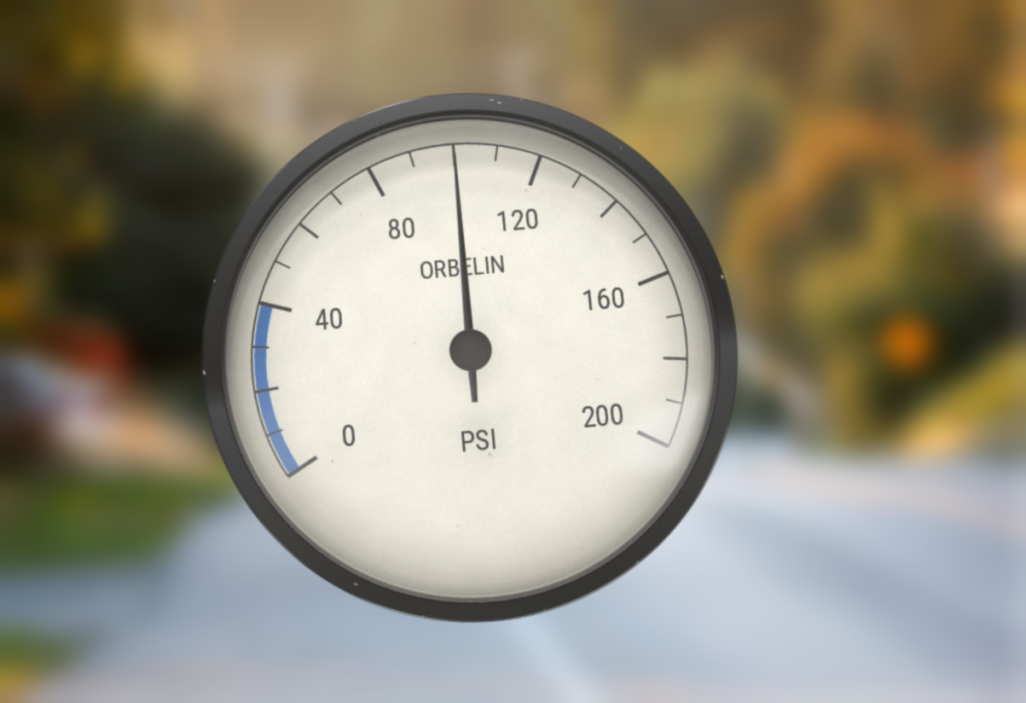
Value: 100 psi
